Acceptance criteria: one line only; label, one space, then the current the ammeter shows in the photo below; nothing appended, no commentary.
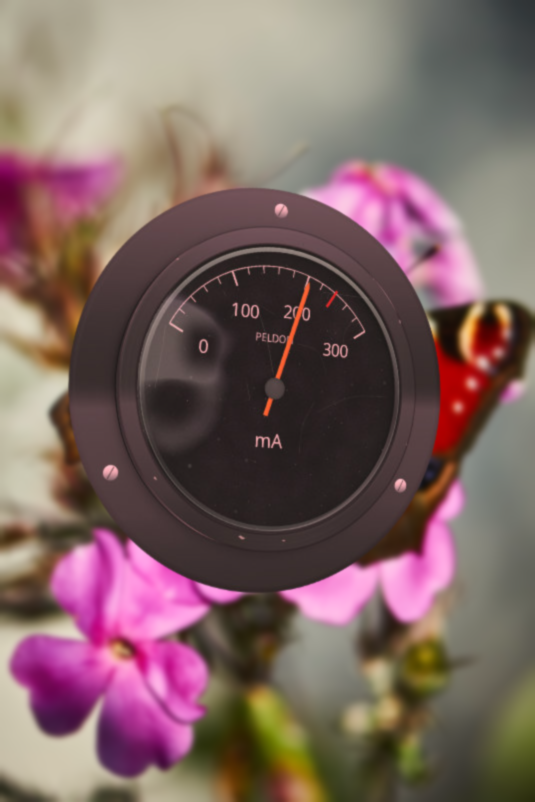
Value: 200 mA
